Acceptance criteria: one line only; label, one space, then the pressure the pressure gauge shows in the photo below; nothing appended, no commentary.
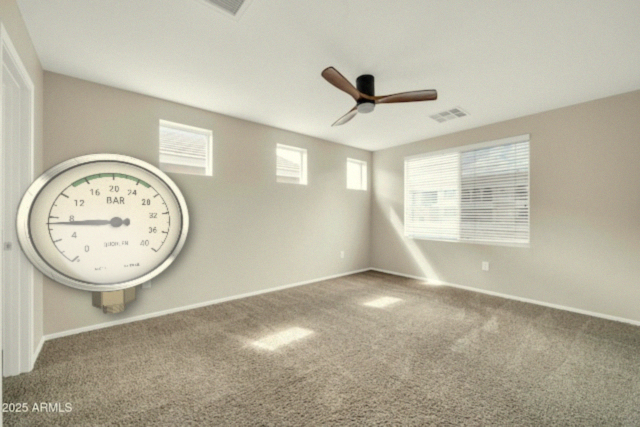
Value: 7 bar
